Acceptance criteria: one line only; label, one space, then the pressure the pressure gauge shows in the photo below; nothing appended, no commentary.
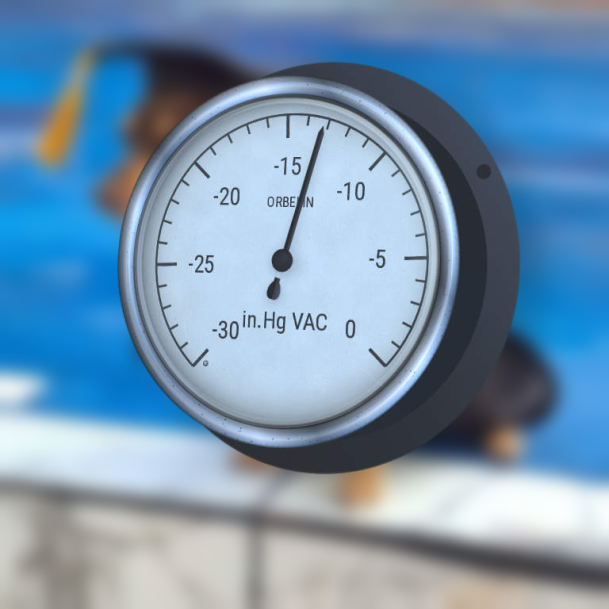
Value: -13 inHg
